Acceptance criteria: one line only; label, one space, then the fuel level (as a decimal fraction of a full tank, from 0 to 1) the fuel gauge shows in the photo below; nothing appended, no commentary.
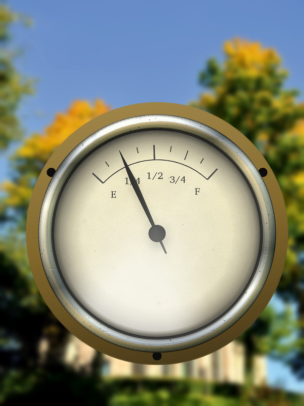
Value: 0.25
